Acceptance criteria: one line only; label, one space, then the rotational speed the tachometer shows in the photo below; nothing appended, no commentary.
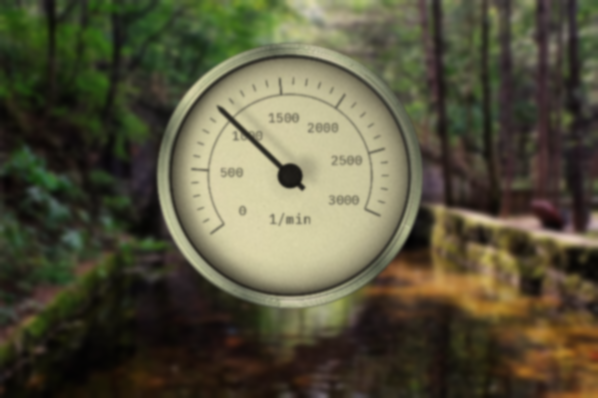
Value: 1000 rpm
